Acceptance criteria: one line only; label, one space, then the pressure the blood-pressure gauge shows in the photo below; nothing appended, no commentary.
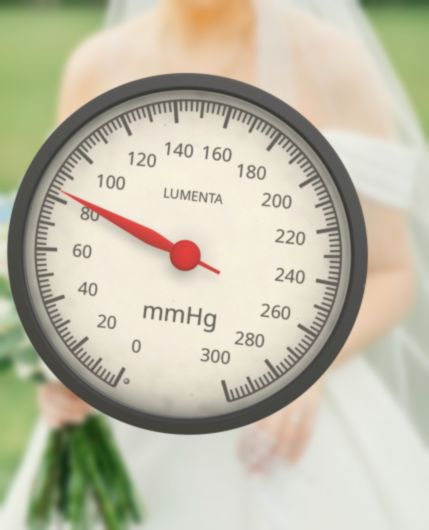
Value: 84 mmHg
